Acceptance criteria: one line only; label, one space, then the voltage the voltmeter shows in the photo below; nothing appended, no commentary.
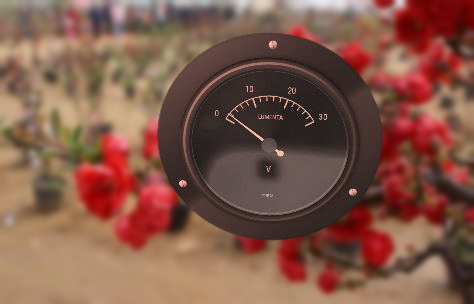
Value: 2 V
